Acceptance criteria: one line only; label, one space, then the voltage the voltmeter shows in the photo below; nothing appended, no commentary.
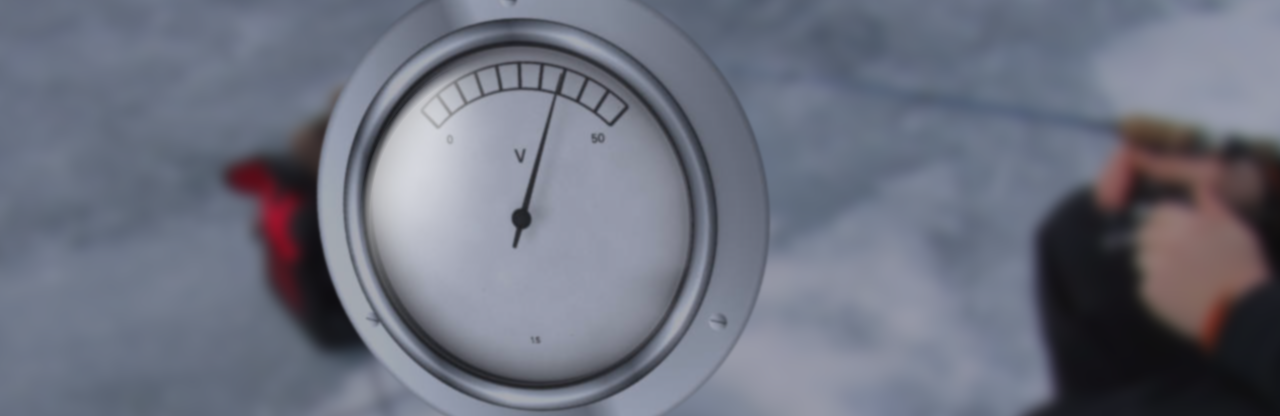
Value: 35 V
